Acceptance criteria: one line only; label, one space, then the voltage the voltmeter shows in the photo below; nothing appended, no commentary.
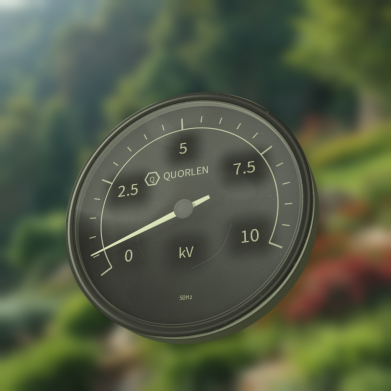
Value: 0.5 kV
